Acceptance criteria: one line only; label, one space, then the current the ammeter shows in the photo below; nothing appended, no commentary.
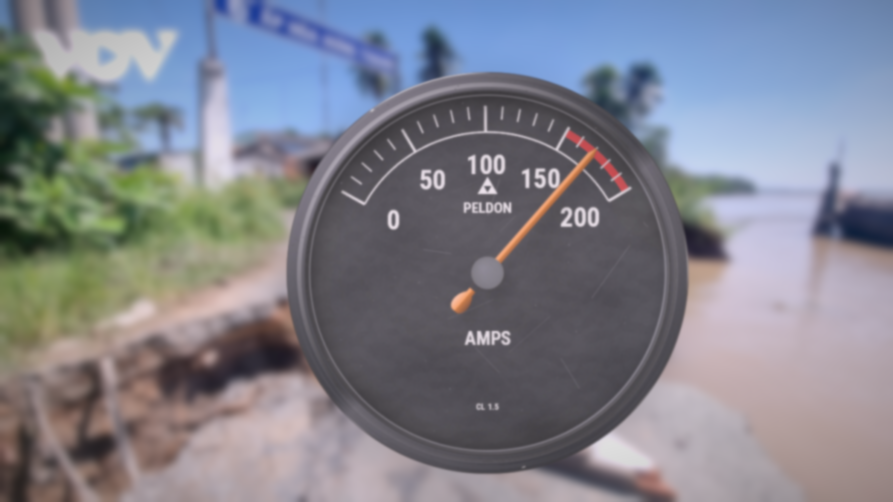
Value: 170 A
